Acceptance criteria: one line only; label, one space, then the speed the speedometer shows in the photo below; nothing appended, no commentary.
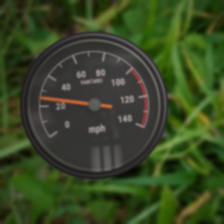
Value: 25 mph
